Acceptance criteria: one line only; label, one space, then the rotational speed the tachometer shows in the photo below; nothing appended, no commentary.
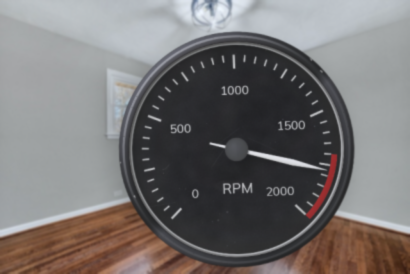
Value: 1775 rpm
